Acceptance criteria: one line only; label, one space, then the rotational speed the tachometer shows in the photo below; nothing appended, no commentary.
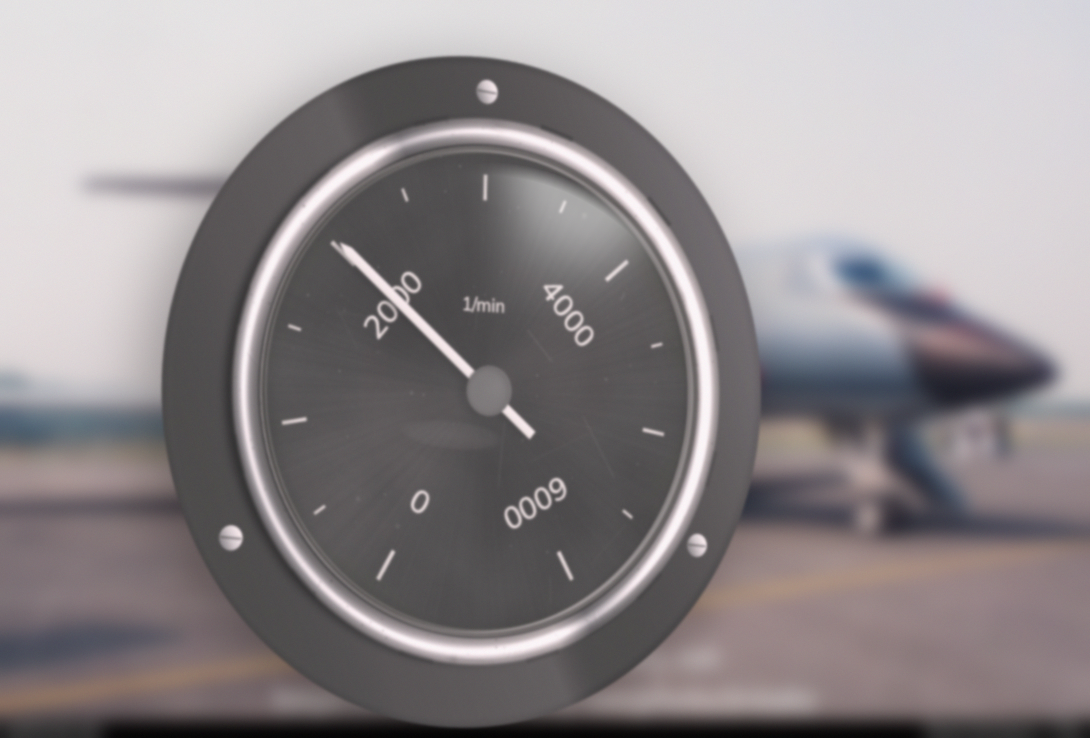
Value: 2000 rpm
